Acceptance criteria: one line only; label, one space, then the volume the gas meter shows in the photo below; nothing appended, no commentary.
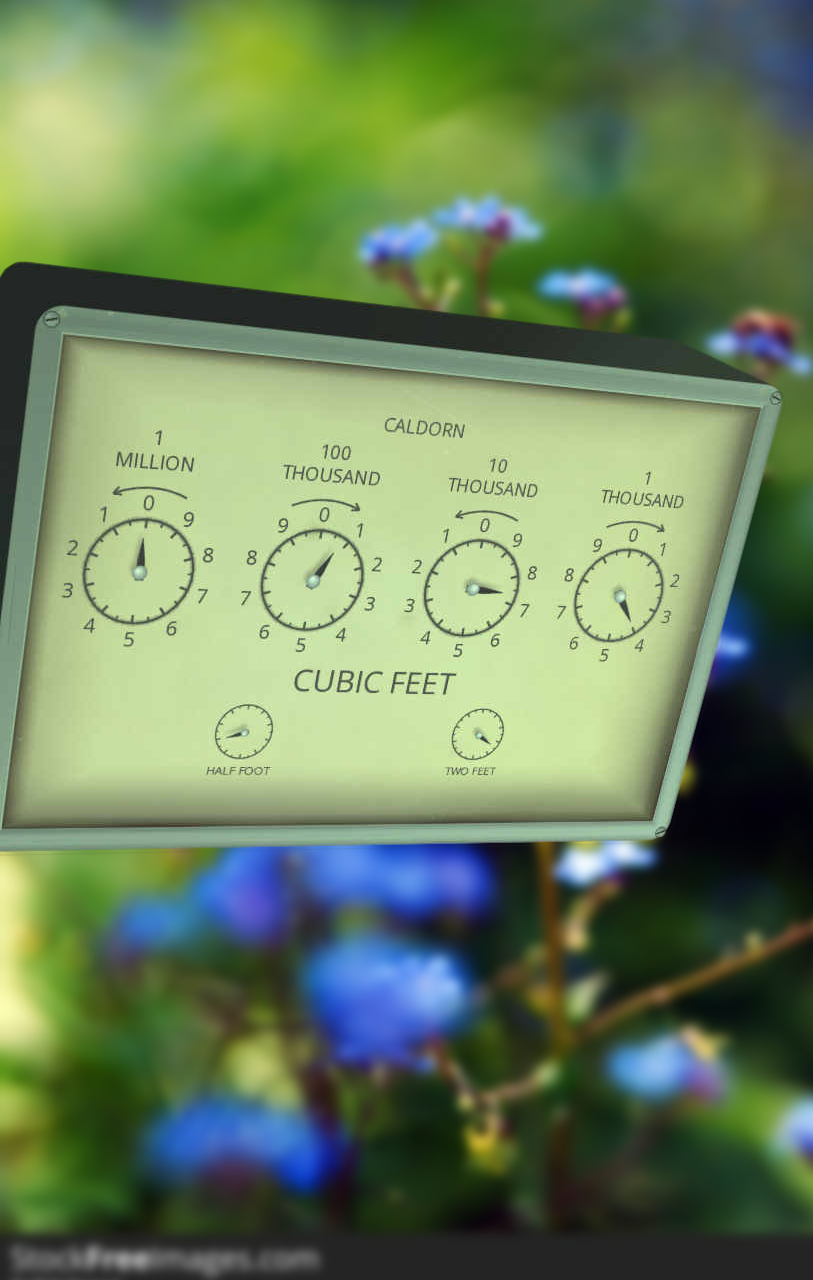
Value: 7400 ft³
